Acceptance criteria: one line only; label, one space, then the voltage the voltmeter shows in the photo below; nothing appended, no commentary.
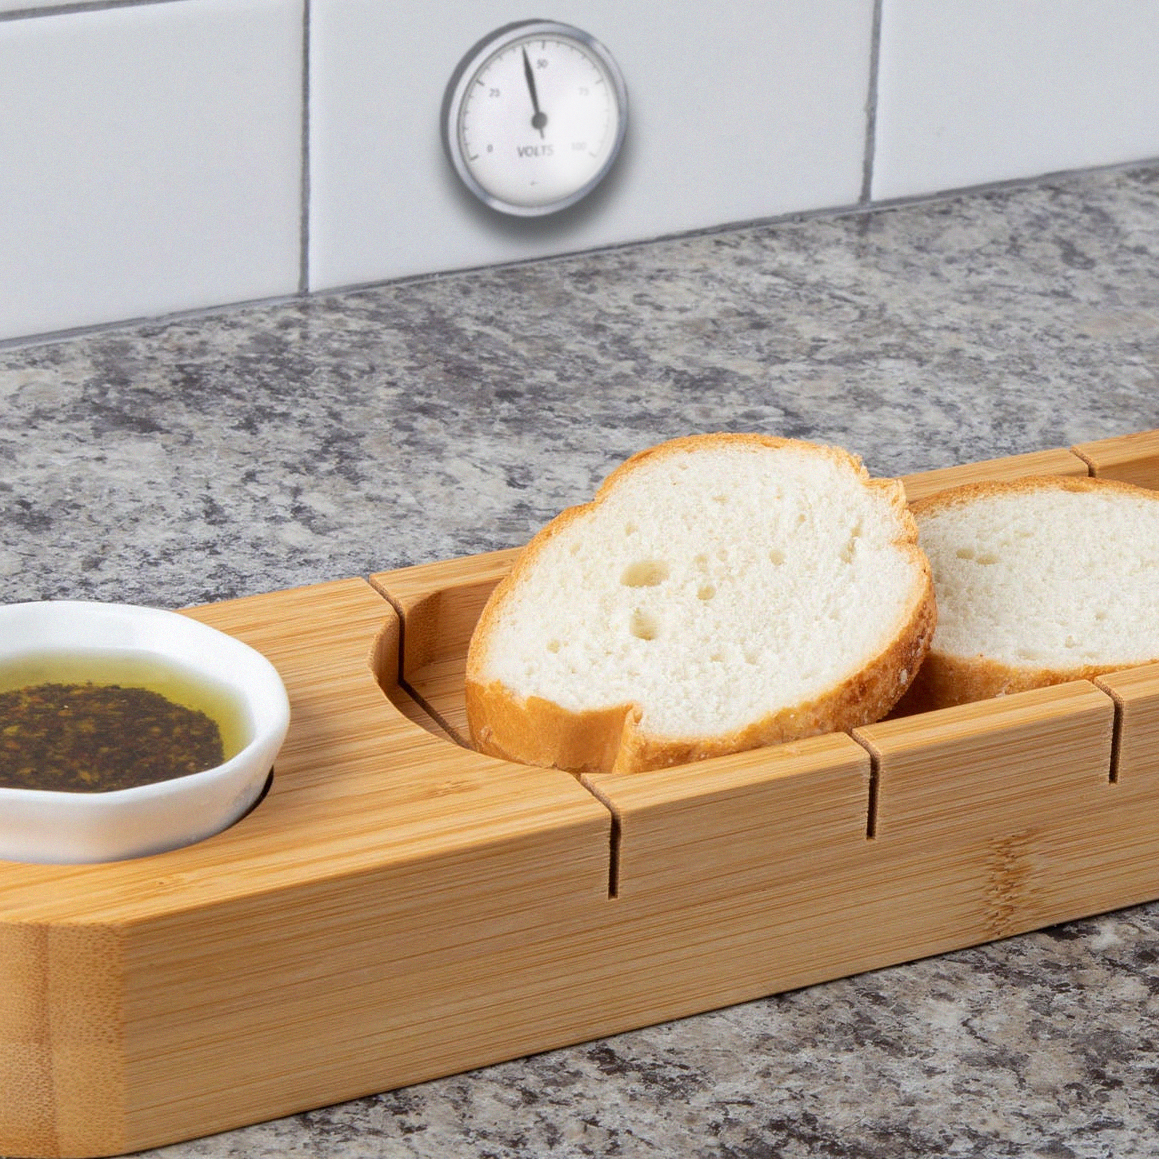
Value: 42.5 V
